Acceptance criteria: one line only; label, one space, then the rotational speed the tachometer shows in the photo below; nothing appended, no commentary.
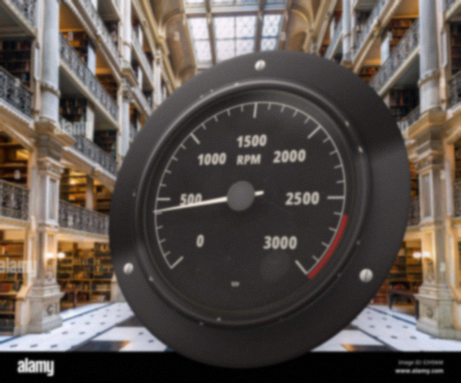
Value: 400 rpm
